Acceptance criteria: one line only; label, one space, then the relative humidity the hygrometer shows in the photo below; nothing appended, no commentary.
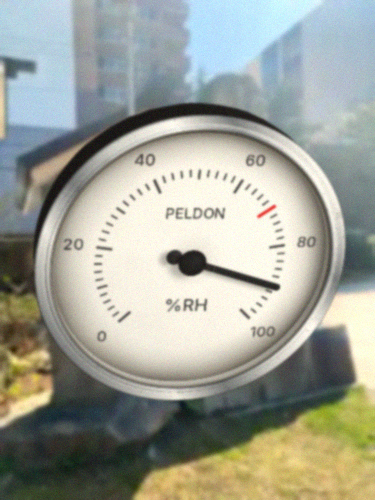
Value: 90 %
